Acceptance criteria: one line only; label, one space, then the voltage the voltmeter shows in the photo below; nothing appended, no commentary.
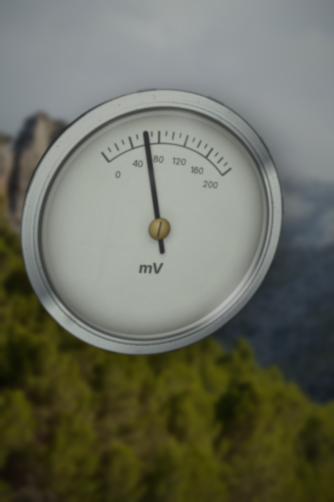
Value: 60 mV
